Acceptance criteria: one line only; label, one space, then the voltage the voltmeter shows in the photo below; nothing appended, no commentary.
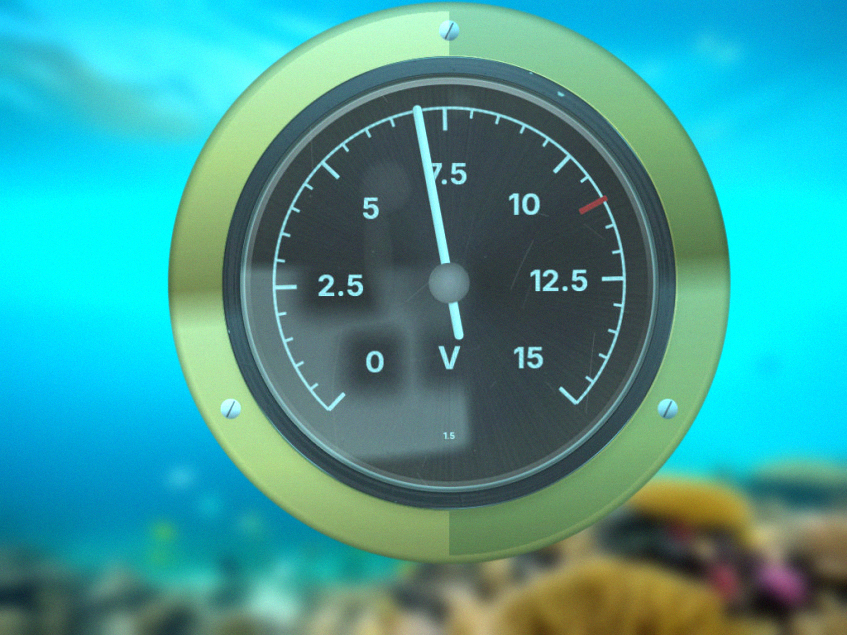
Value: 7 V
